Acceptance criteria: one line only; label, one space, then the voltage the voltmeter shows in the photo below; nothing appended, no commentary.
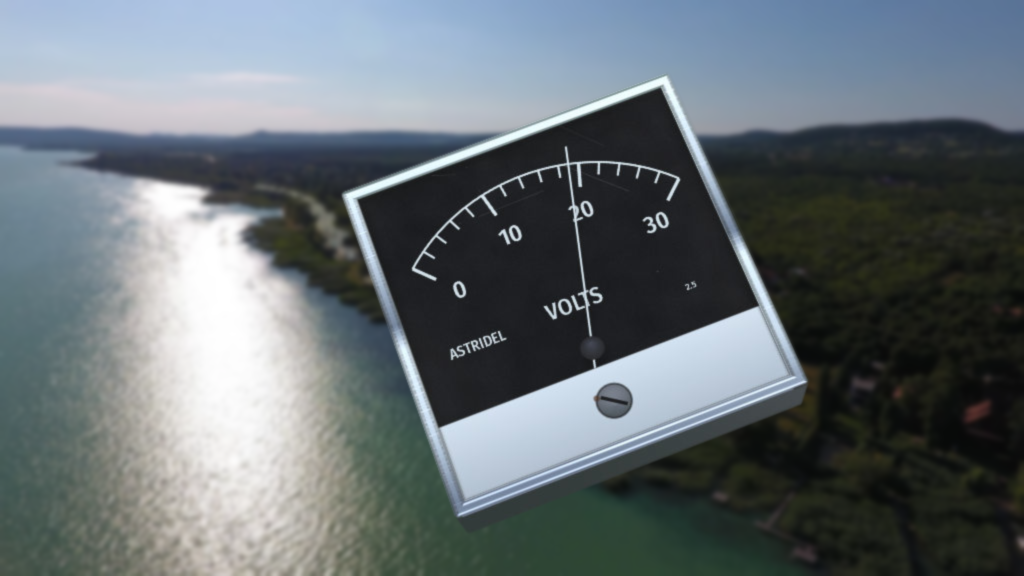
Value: 19 V
